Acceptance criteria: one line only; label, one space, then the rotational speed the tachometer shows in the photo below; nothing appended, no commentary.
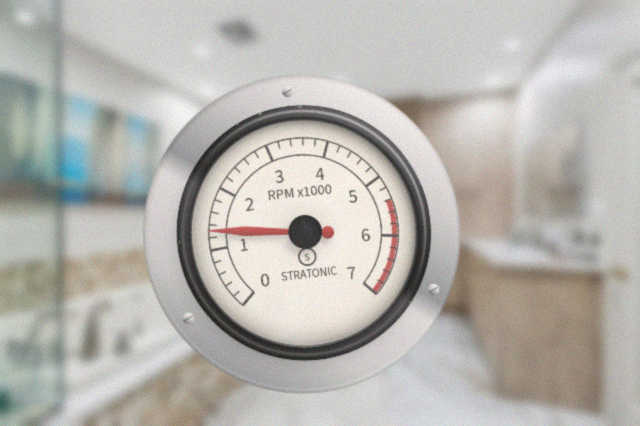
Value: 1300 rpm
